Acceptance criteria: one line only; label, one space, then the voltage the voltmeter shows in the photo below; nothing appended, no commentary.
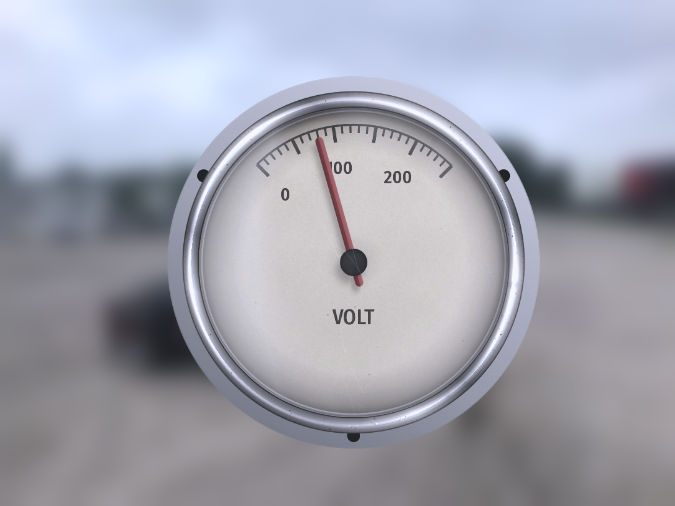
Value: 80 V
